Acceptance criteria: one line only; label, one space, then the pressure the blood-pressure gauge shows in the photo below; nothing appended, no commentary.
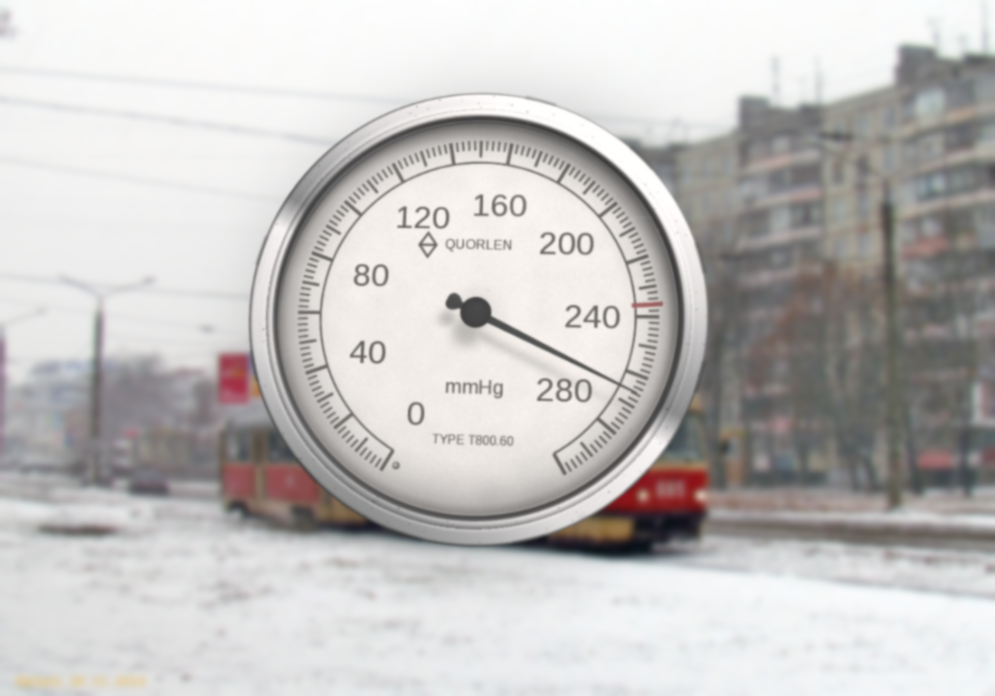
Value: 266 mmHg
